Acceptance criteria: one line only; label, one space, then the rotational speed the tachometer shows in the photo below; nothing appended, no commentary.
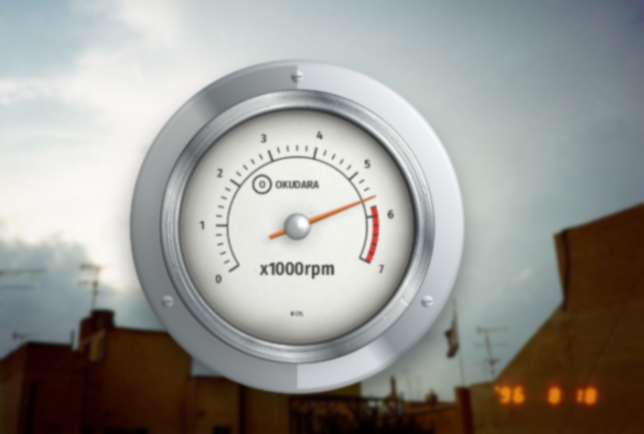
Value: 5600 rpm
